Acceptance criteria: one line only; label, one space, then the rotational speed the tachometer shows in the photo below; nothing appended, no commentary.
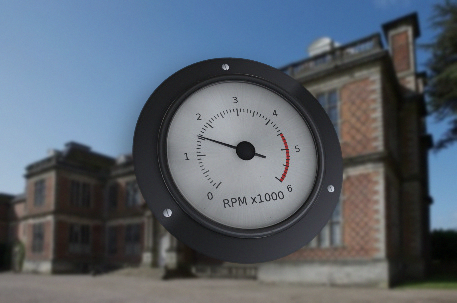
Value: 1500 rpm
